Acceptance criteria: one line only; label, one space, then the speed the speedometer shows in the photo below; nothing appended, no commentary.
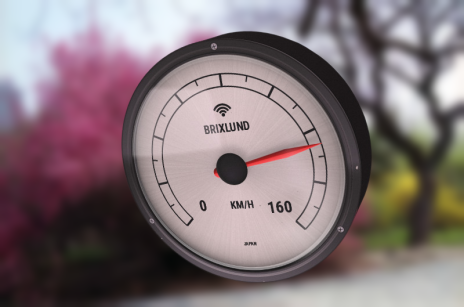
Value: 125 km/h
